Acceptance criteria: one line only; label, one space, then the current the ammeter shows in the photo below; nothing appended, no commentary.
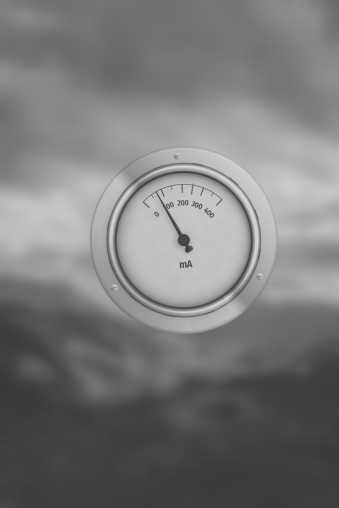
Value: 75 mA
